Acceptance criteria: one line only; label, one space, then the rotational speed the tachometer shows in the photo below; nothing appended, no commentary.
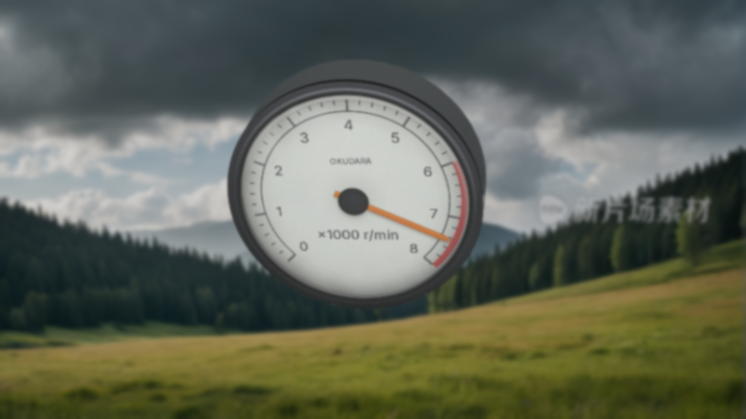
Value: 7400 rpm
